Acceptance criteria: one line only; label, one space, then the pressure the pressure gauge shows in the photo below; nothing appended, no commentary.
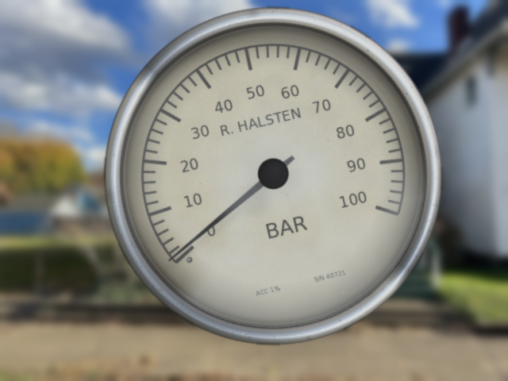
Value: 1 bar
